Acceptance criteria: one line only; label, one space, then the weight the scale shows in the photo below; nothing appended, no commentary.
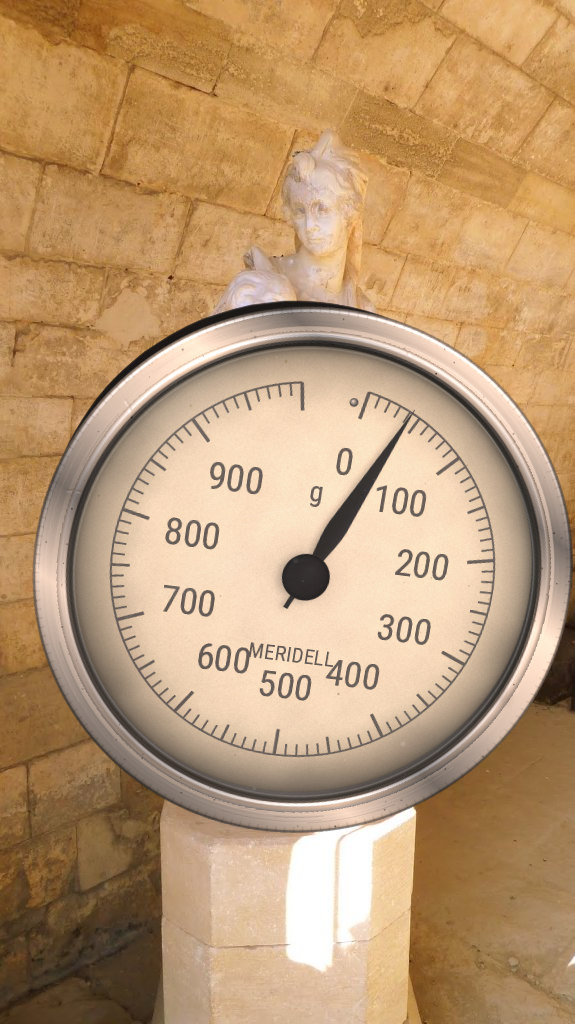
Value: 40 g
